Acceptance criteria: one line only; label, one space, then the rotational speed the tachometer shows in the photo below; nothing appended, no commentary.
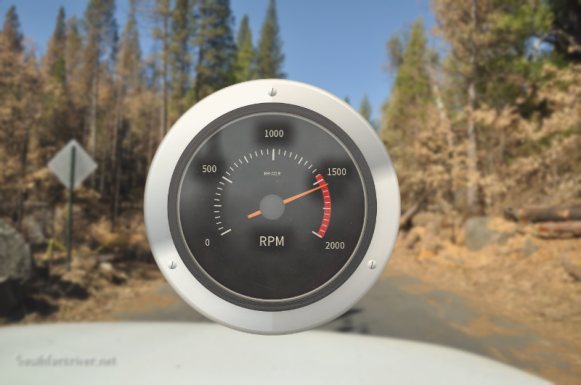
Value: 1550 rpm
